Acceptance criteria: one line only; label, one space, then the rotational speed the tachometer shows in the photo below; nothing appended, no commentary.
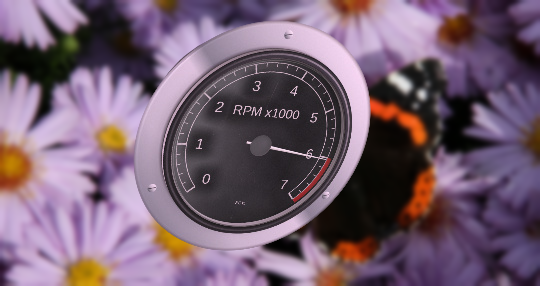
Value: 6000 rpm
